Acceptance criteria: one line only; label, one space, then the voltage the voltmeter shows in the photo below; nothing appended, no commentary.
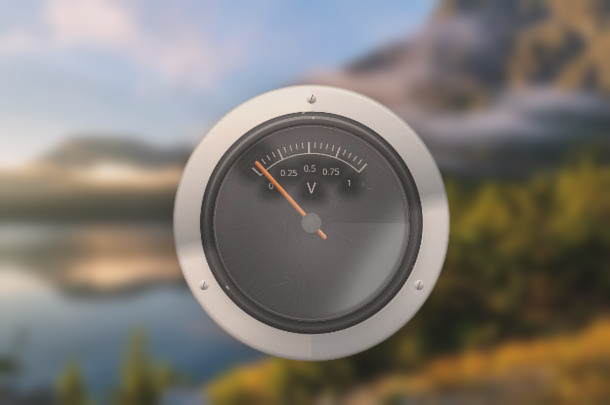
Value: 0.05 V
